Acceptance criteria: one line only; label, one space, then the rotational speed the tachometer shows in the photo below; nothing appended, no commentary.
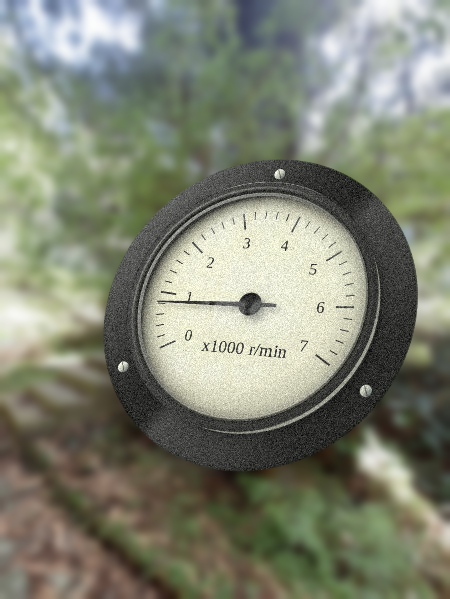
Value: 800 rpm
